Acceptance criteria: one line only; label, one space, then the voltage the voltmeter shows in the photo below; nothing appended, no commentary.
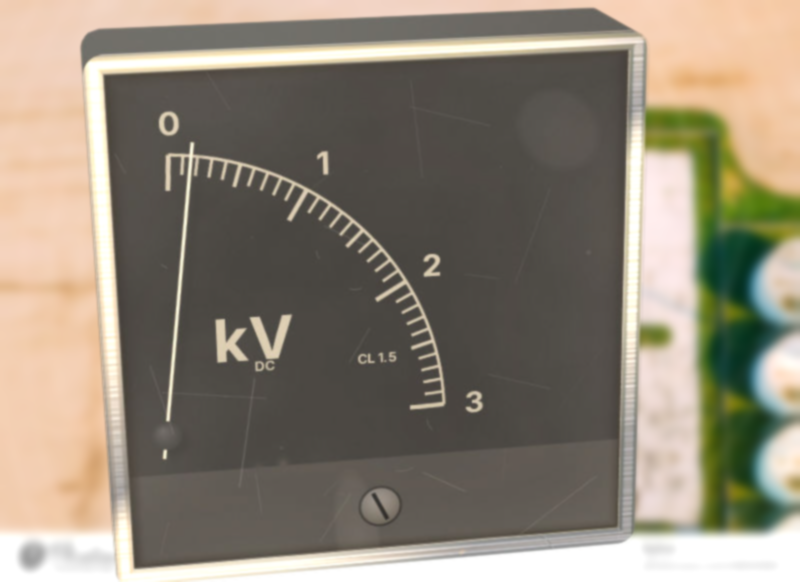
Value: 0.15 kV
